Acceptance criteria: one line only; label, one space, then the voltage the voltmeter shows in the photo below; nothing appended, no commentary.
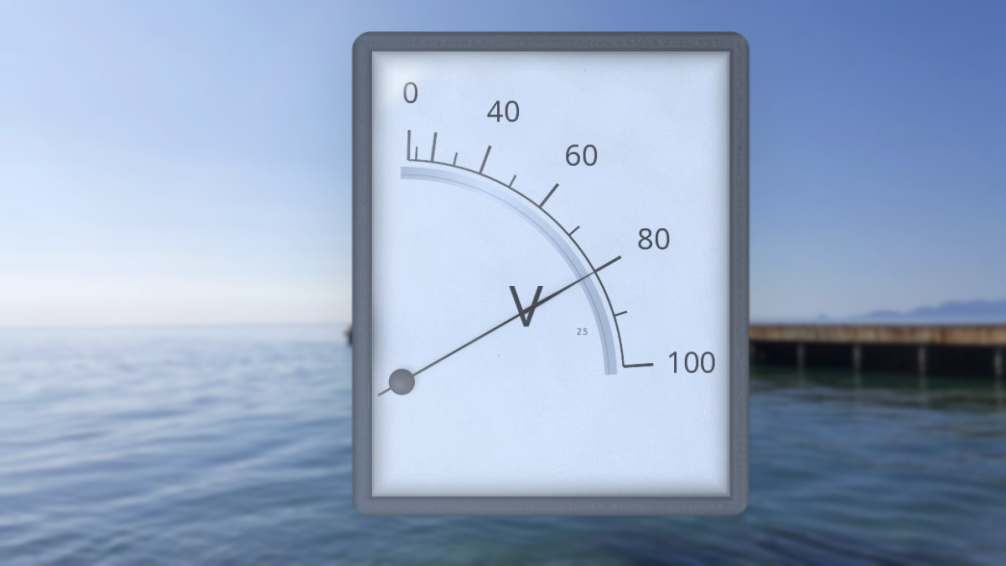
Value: 80 V
